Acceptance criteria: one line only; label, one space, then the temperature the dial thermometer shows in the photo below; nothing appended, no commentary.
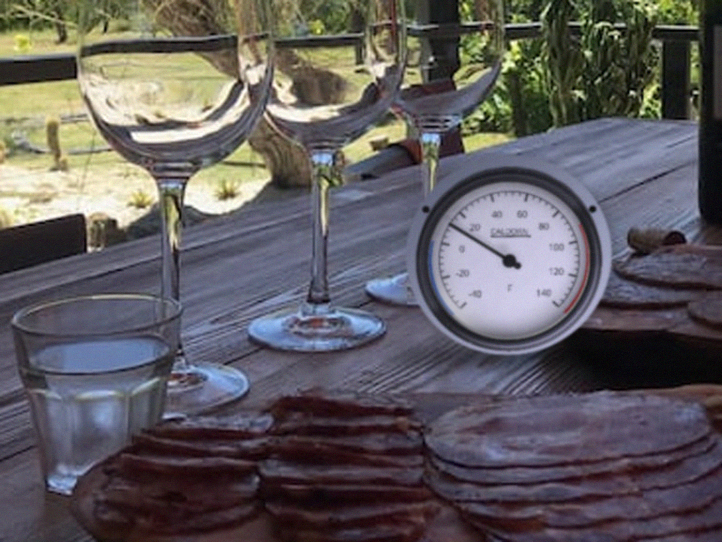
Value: 12 °F
